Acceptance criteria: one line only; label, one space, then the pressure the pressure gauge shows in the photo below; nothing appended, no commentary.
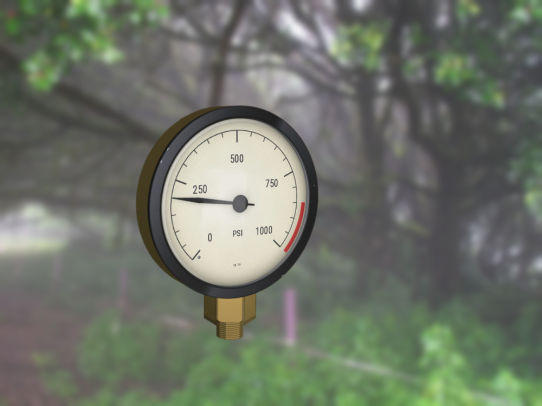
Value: 200 psi
